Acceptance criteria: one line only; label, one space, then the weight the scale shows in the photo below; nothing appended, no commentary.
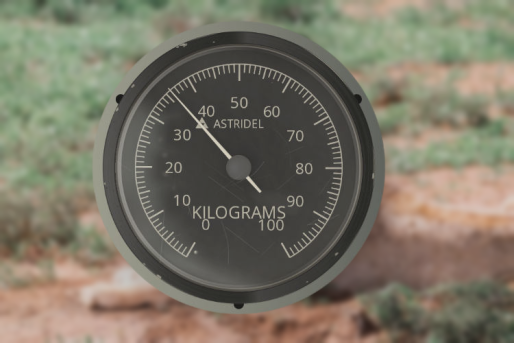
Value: 36 kg
